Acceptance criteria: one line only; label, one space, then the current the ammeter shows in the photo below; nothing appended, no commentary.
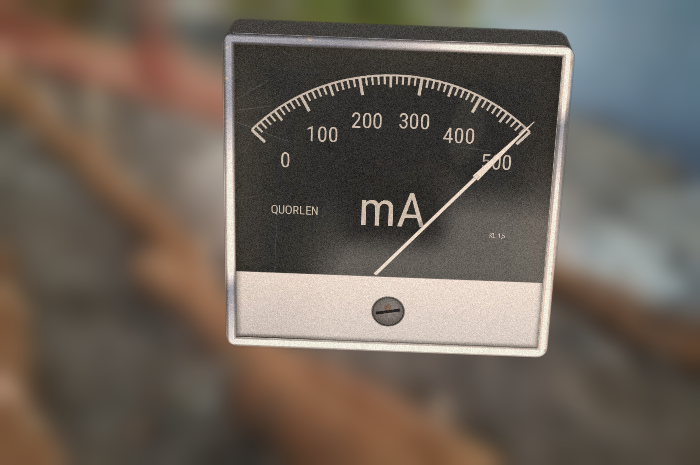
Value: 490 mA
